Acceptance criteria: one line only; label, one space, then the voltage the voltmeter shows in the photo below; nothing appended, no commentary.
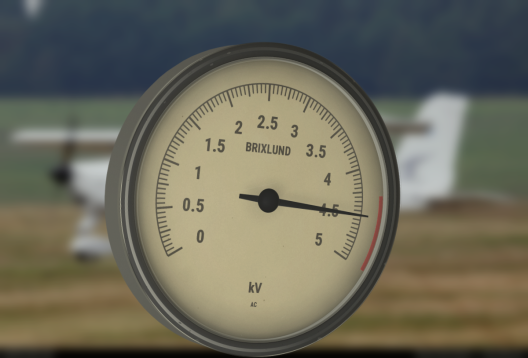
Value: 4.5 kV
